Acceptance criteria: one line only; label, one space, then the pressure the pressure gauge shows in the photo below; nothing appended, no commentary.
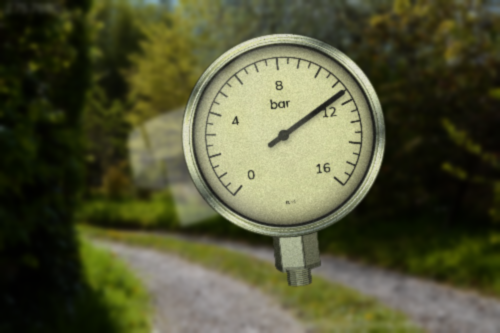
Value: 11.5 bar
